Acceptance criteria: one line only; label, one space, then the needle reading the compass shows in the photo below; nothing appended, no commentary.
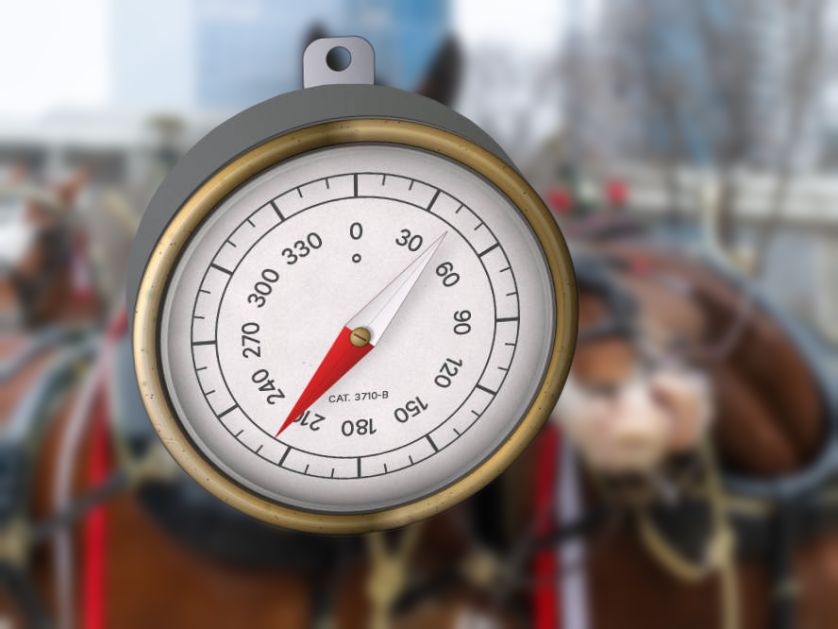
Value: 220 °
